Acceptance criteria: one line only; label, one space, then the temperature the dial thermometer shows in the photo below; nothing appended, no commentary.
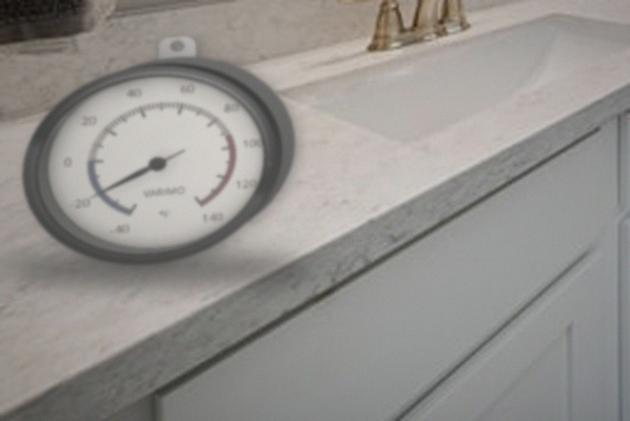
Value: -20 °F
